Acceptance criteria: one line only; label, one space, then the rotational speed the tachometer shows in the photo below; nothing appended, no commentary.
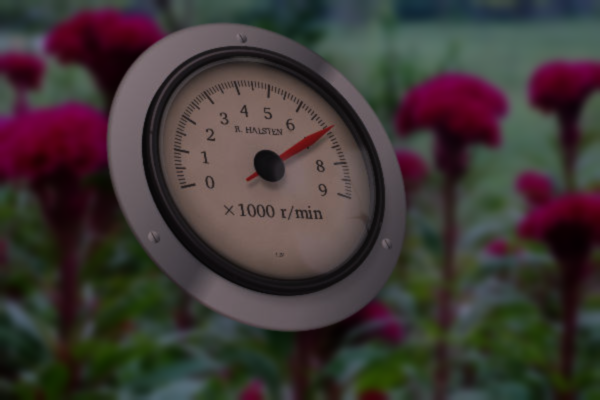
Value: 7000 rpm
